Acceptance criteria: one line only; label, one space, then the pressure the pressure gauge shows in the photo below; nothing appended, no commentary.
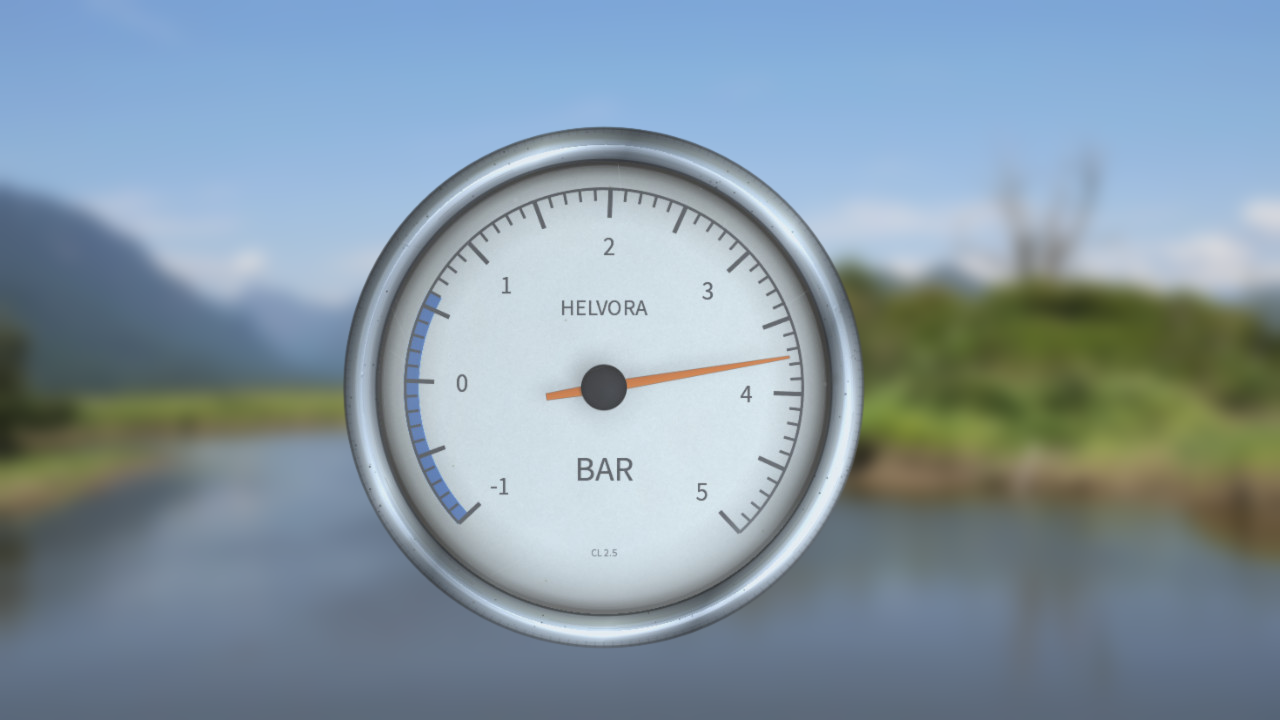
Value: 3.75 bar
